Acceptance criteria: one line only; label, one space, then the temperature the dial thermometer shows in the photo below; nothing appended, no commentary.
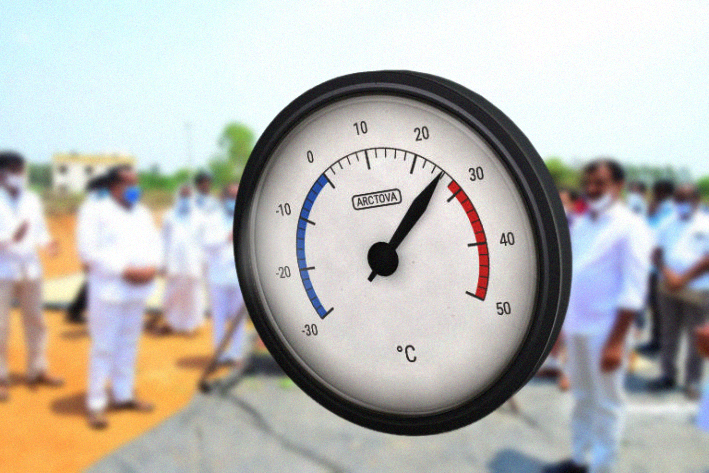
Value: 26 °C
